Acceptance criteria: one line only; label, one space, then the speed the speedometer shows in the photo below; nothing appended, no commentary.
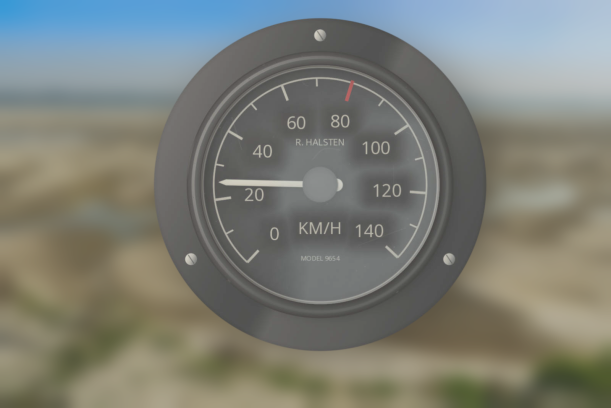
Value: 25 km/h
